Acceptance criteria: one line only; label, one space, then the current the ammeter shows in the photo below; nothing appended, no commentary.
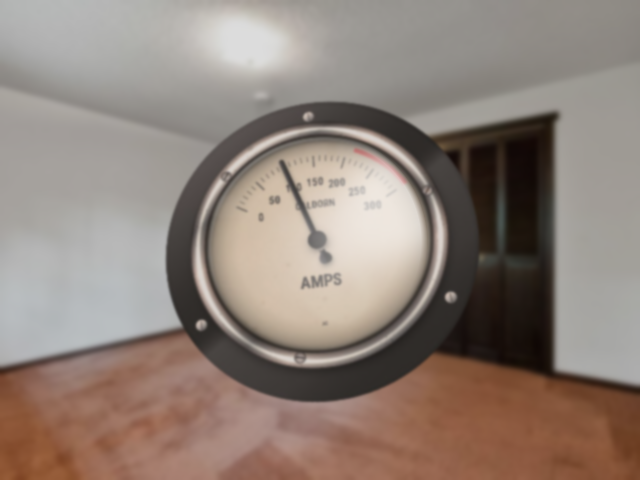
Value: 100 A
